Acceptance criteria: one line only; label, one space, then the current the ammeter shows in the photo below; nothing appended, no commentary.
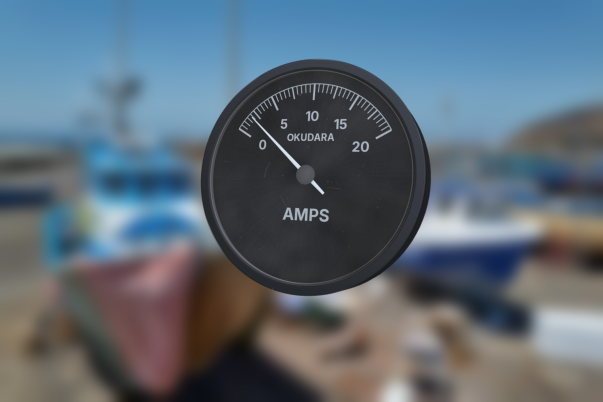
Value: 2 A
